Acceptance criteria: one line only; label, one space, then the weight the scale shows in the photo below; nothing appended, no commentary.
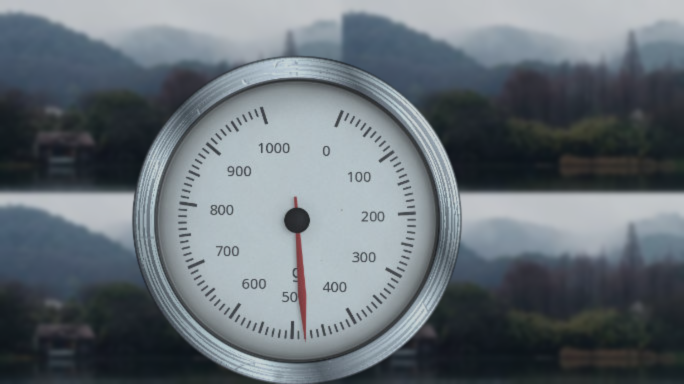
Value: 480 g
